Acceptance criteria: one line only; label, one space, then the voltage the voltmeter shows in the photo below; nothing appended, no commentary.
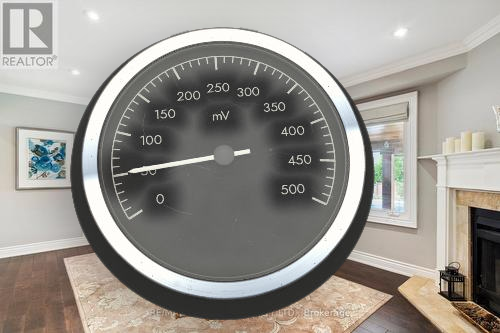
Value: 50 mV
